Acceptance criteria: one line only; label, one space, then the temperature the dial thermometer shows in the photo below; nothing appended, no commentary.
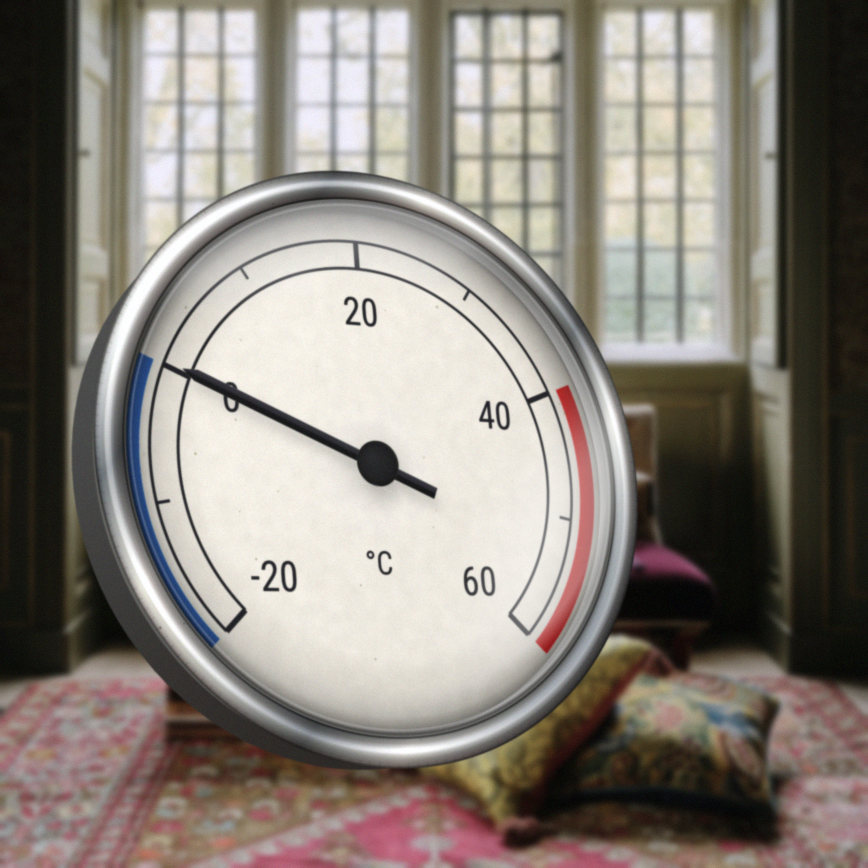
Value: 0 °C
